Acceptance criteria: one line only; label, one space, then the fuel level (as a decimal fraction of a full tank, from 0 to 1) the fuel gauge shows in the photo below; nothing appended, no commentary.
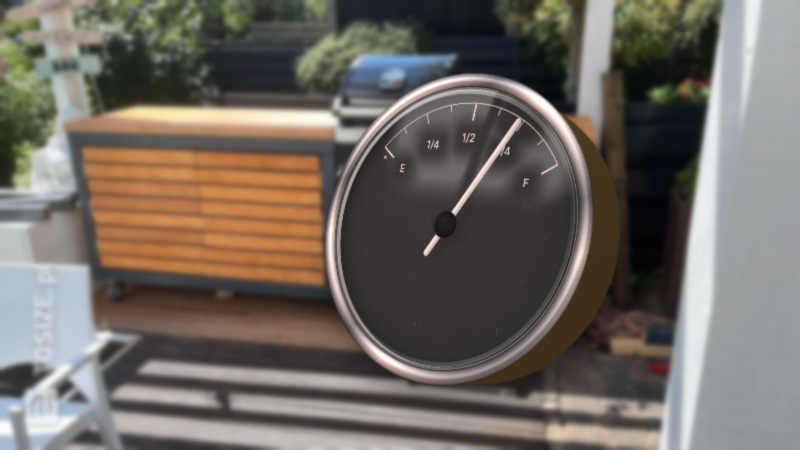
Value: 0.75
